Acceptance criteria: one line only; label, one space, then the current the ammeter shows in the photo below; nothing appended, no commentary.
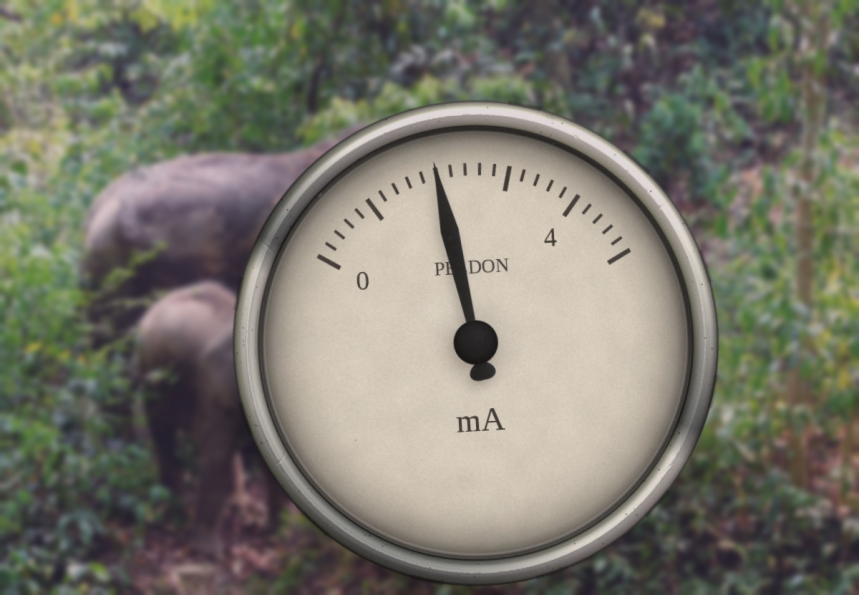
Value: 2 mA
